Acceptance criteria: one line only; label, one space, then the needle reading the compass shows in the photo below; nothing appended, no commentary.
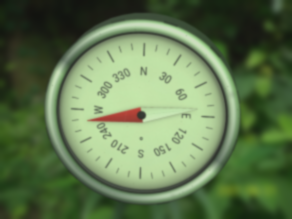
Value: 260 °
